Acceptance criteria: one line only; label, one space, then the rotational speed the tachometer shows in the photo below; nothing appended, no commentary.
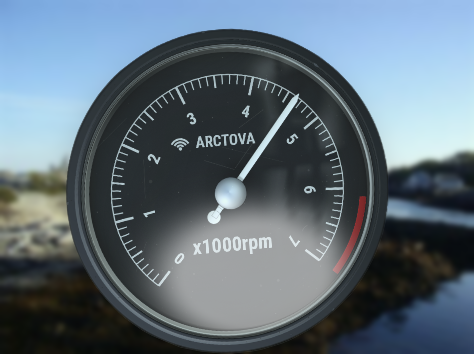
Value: 4600 rpm
